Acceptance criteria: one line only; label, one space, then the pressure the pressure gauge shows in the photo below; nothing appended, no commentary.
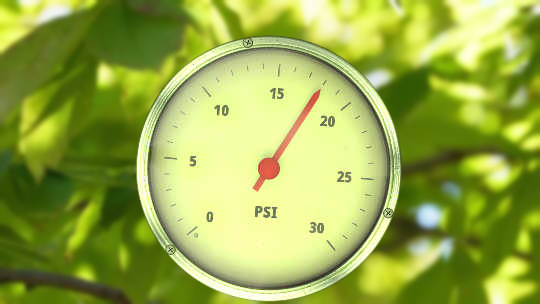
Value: 18 psi
